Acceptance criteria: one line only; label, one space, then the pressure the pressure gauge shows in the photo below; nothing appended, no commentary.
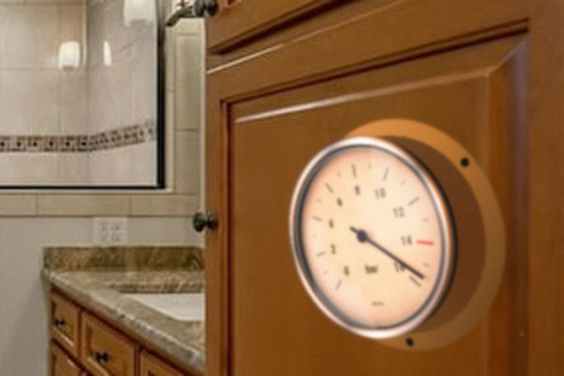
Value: 15.5 bar
